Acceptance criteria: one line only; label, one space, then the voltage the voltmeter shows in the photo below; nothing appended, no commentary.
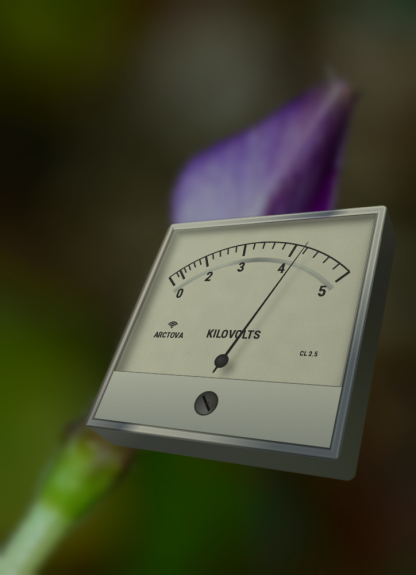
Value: 4.2 kV
